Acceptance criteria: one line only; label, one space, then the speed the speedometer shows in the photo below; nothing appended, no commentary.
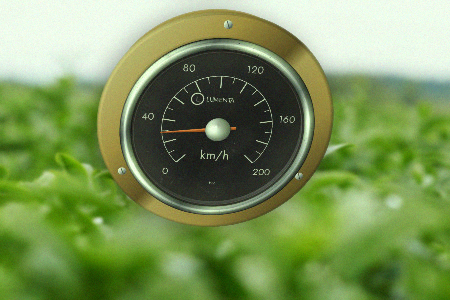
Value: 30 km/h
